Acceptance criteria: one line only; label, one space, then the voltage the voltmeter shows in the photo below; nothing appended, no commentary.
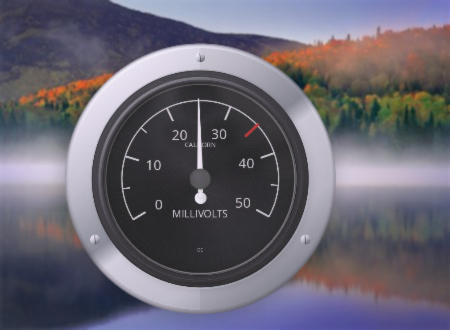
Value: 25 mV
